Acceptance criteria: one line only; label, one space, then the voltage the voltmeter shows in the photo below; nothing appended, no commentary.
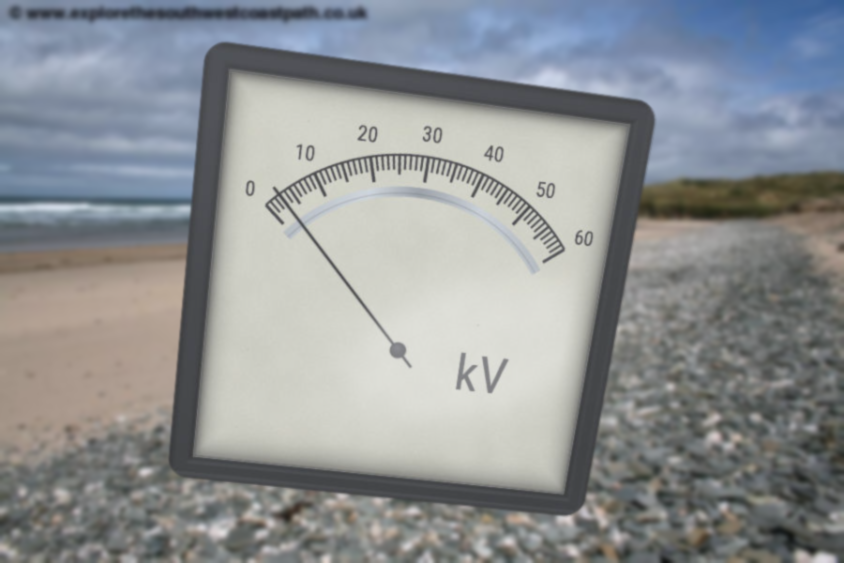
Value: 3 kV
